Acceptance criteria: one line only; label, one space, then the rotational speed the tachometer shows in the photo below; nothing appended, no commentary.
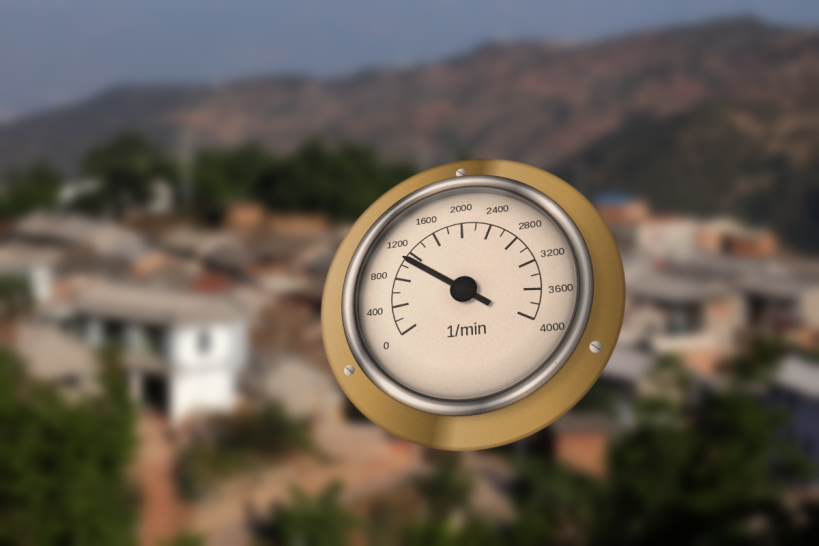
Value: 1100 rpm
